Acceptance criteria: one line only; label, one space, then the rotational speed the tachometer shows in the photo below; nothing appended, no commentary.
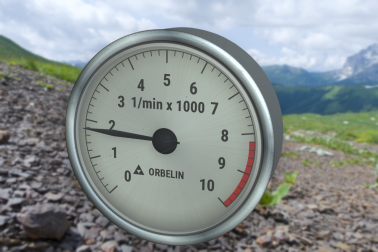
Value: 1800 rpm
